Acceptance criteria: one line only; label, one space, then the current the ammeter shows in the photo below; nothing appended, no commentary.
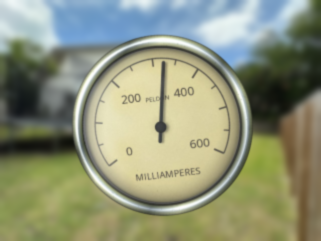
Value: 325 mA
